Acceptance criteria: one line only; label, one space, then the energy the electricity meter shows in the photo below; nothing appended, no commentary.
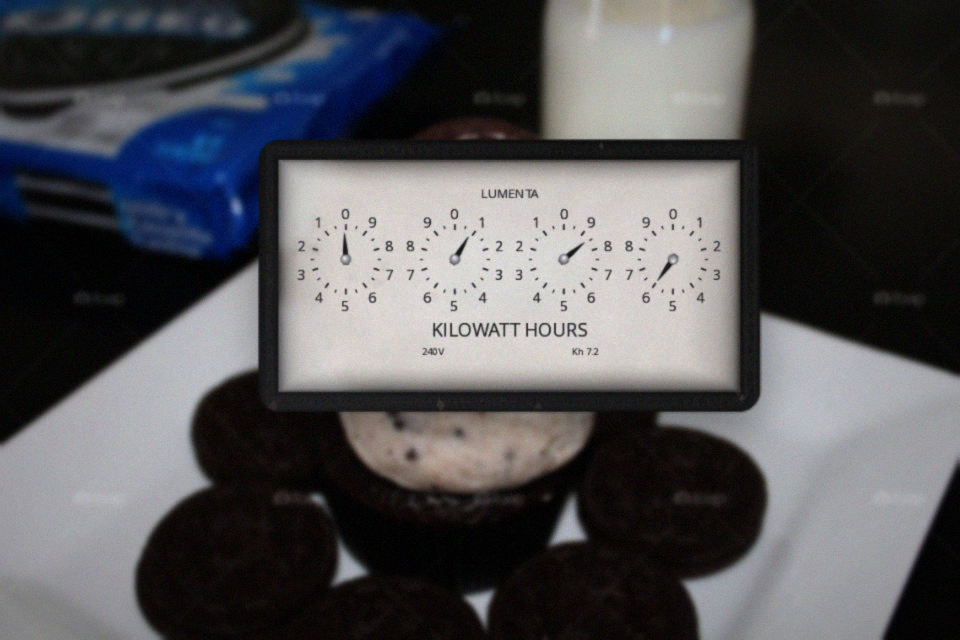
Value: 86 kWh
